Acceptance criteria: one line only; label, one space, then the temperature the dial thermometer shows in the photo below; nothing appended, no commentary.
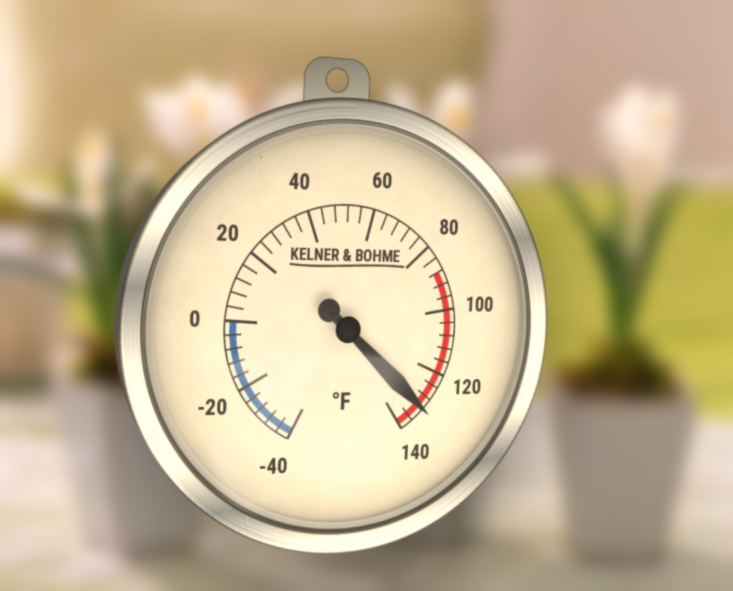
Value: 132 °F
